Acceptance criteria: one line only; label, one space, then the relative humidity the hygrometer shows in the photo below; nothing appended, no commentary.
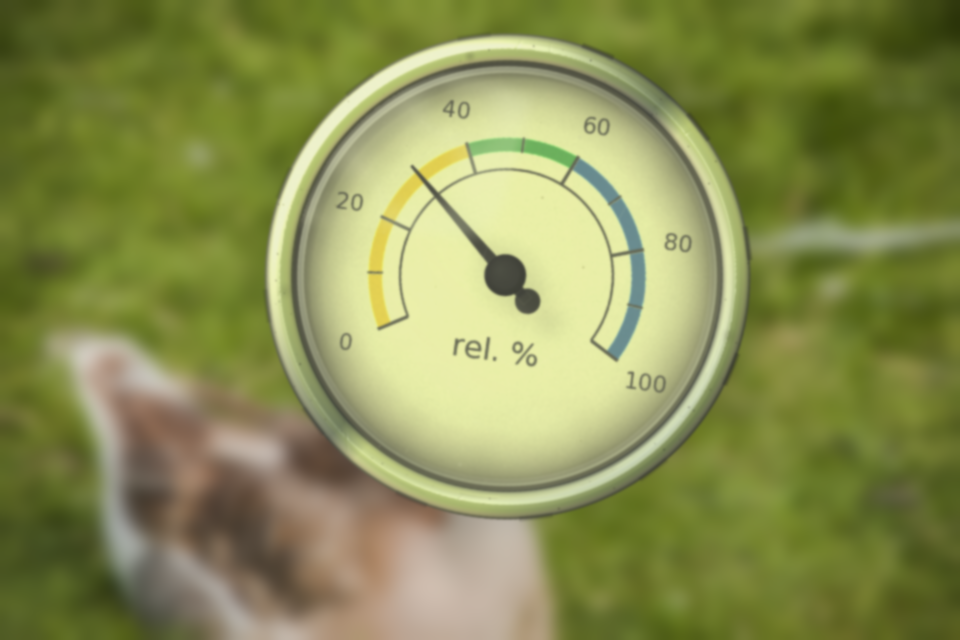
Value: 30 %
